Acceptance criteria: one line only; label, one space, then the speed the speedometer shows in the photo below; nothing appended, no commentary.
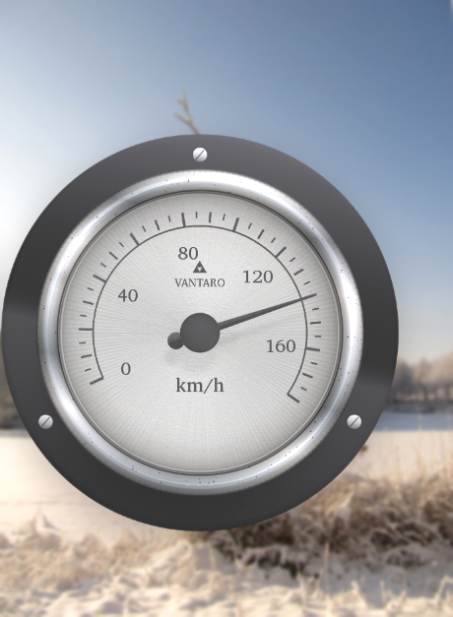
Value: 140 km/h
